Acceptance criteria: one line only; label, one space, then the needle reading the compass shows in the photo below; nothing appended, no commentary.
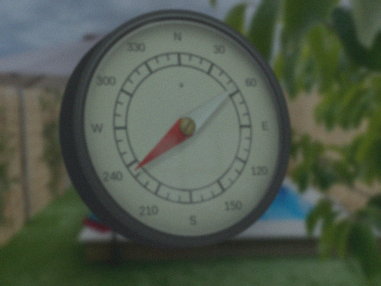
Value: 235 °
